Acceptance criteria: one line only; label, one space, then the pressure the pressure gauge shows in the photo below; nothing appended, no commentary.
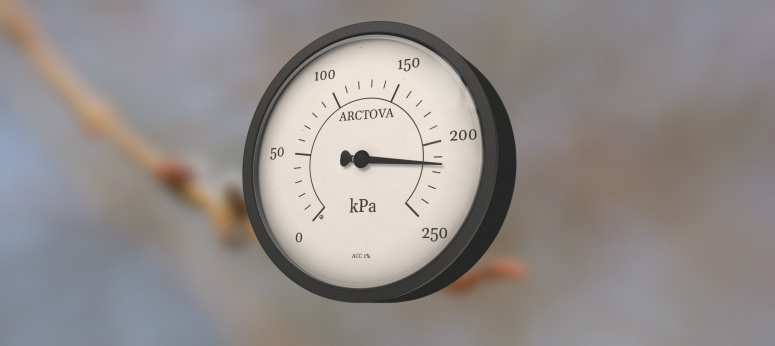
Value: 215 kPa
